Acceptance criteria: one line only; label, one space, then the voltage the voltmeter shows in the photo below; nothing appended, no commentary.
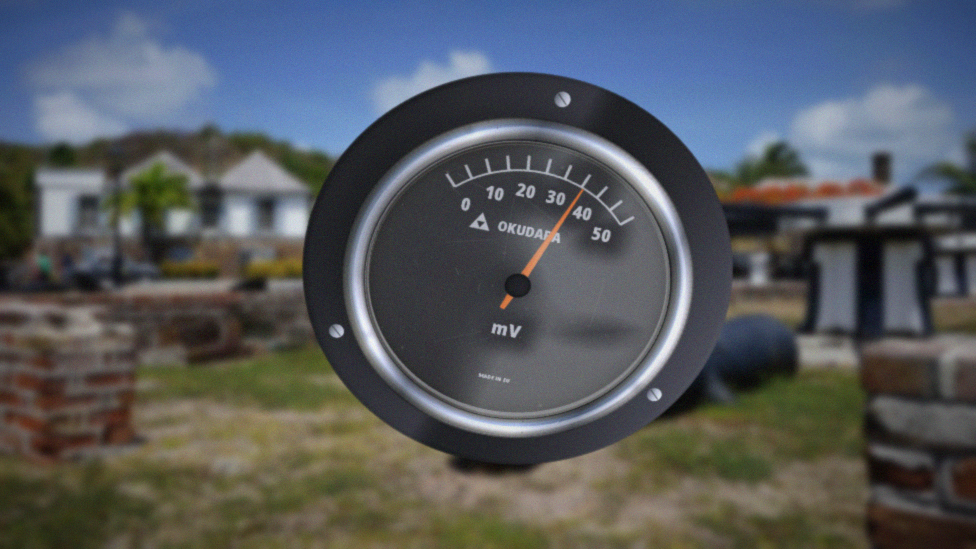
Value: 35 mV
